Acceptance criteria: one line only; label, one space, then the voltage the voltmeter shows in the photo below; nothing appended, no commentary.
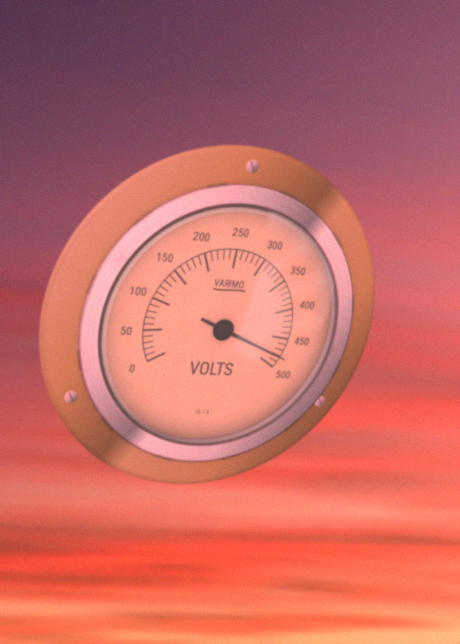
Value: 480 V
